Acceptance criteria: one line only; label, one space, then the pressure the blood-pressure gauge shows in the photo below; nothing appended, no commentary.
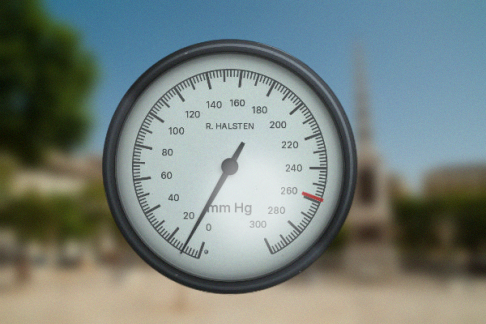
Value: 10 mmHg
